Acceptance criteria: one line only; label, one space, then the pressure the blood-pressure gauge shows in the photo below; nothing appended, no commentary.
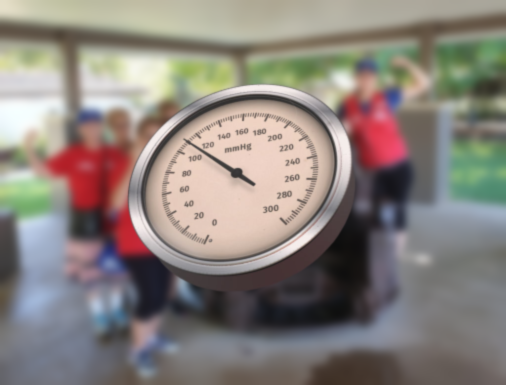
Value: 110 mmHg
